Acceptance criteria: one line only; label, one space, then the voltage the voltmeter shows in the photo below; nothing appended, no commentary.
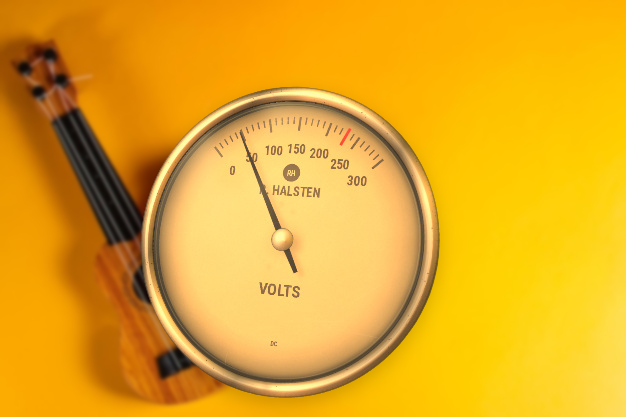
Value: 50 V
